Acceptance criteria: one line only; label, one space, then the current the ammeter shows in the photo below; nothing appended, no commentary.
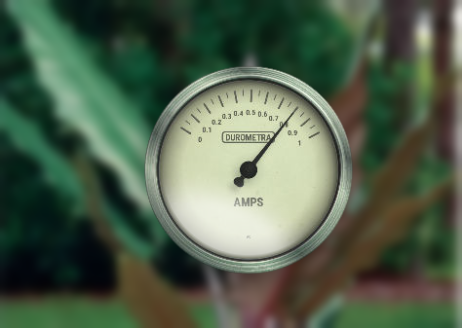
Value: 0.8 A
